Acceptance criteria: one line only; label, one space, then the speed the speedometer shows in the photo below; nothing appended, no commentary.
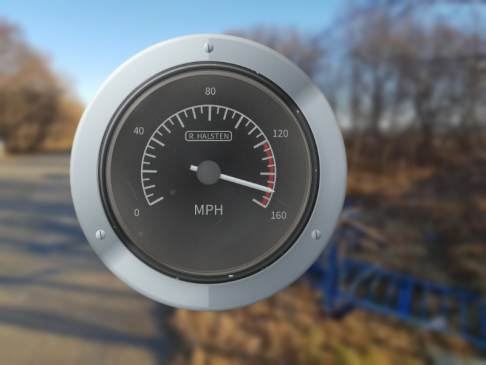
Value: 150 mph
